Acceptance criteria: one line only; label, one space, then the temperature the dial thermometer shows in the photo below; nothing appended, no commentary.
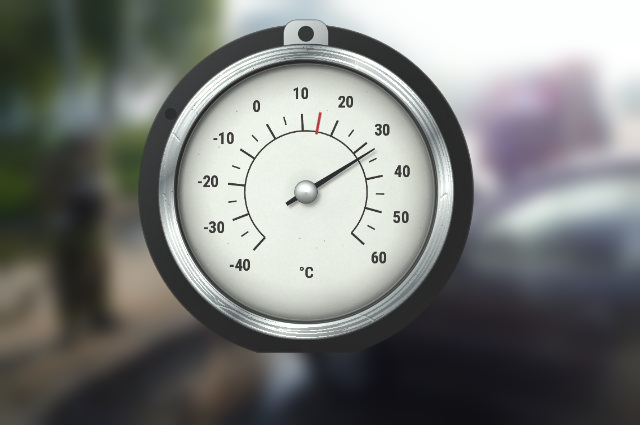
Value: 32.5 °C
